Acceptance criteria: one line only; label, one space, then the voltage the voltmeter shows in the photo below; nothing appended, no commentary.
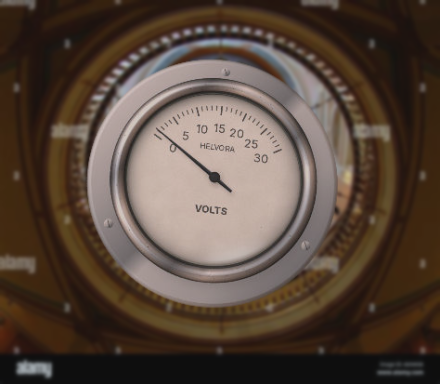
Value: 1 V
